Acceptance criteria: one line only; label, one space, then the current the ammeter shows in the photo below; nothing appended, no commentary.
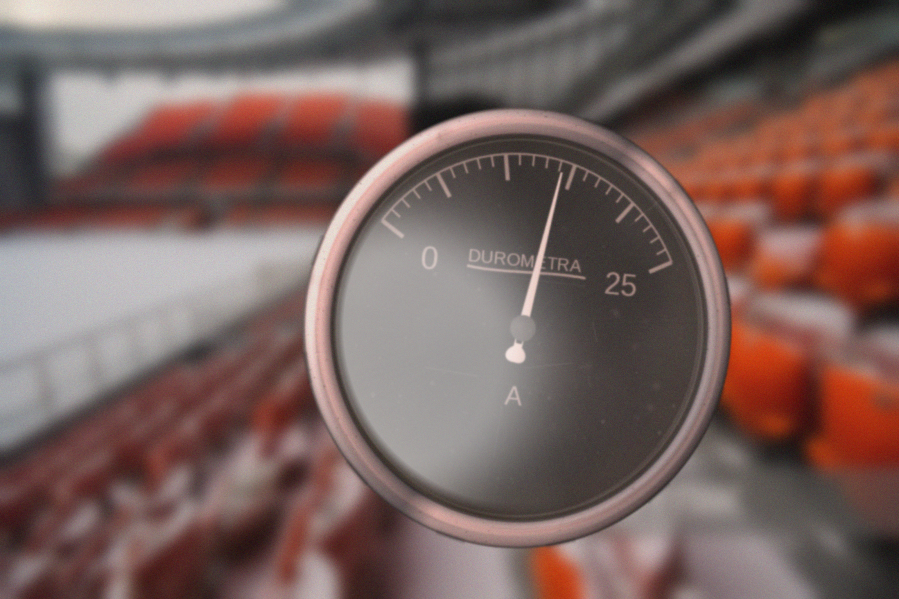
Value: 14 A
